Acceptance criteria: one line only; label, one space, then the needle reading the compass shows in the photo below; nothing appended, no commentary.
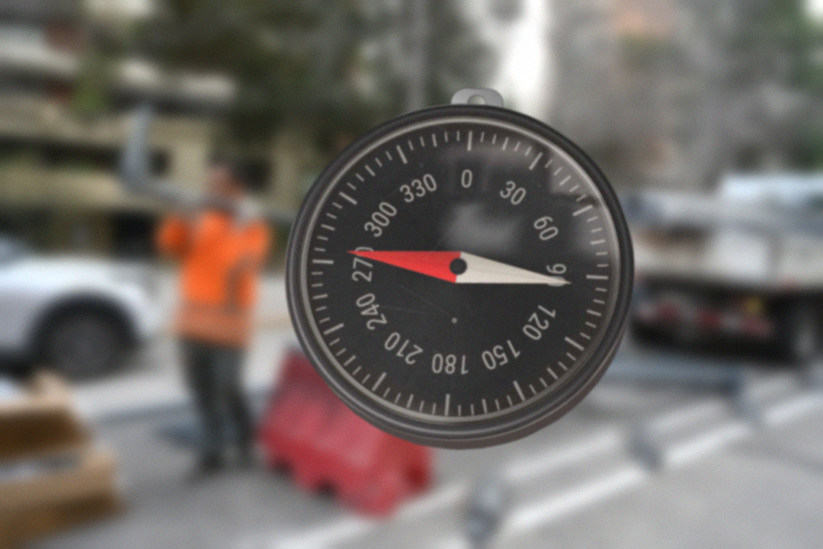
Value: 275 °
